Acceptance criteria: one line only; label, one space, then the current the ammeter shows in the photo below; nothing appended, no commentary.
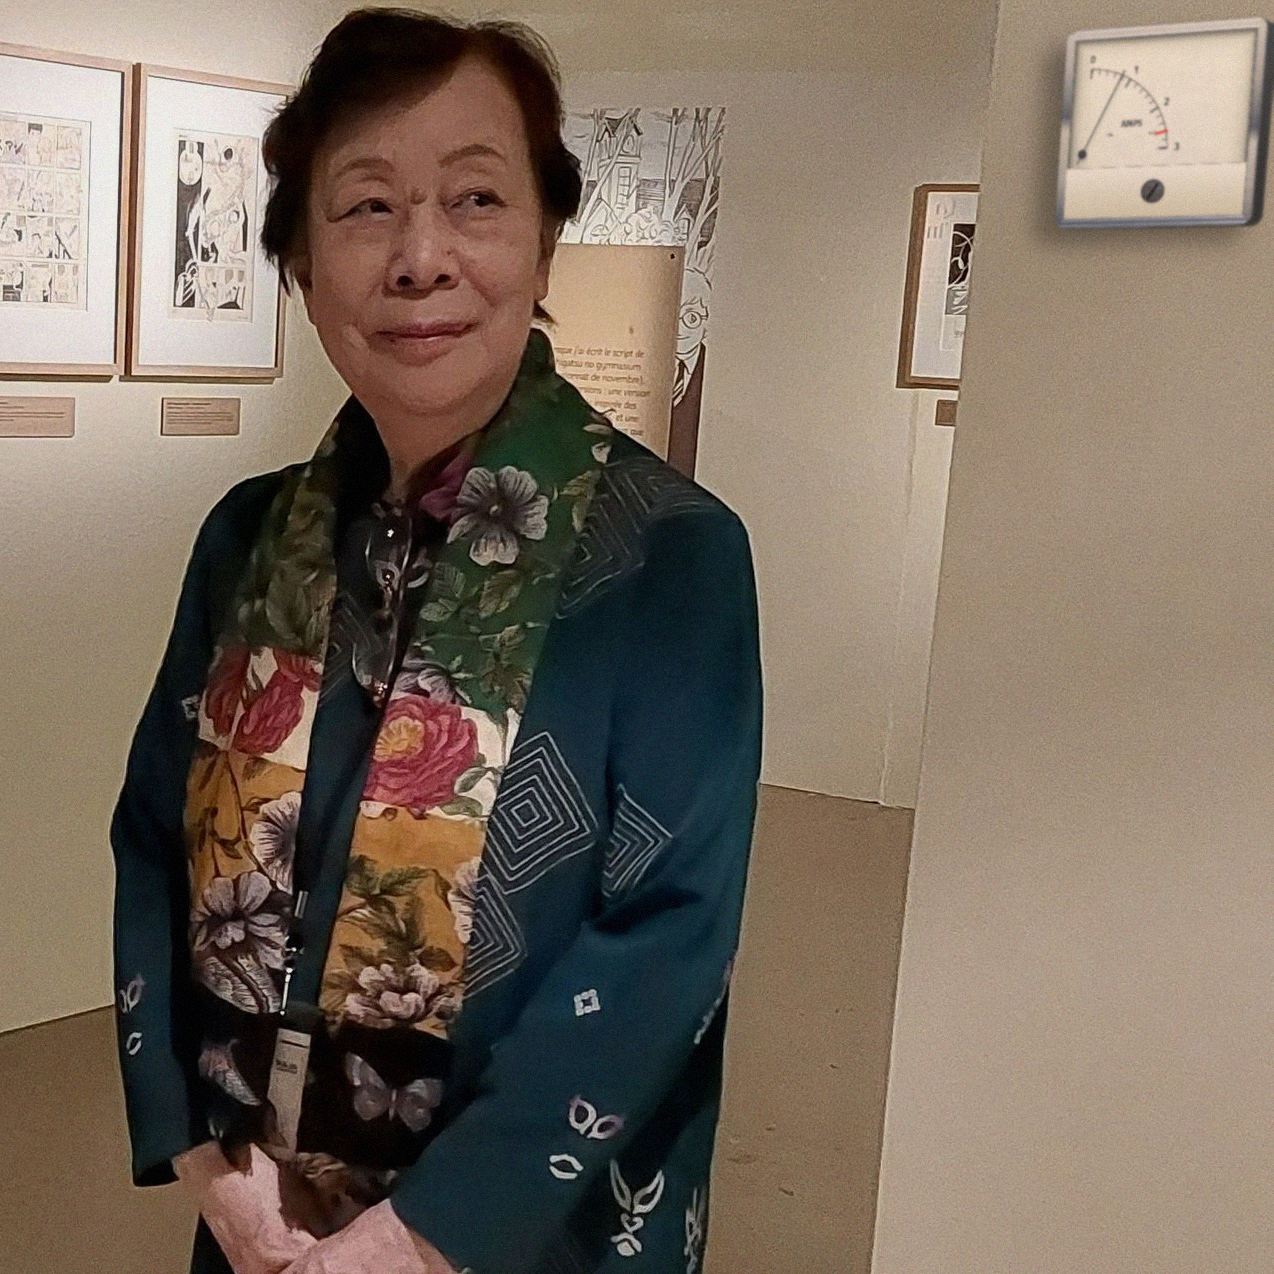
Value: 0.8 A
